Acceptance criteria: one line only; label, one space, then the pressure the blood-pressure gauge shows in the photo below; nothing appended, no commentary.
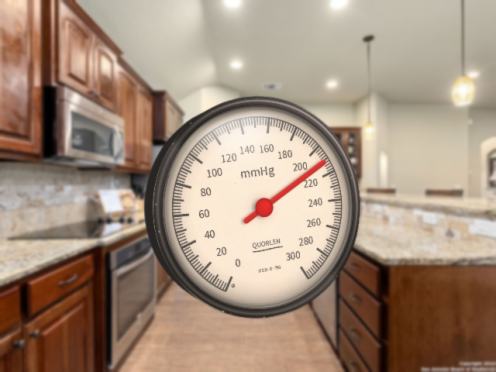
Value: 210 mmHg
